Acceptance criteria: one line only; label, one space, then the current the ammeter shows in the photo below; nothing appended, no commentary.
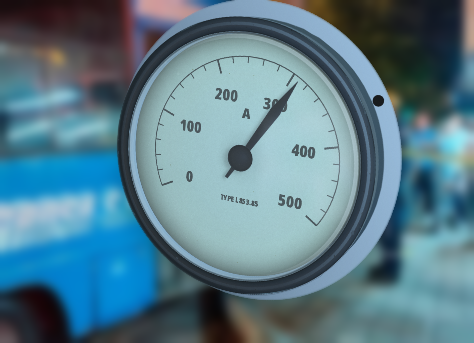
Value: 310 A
